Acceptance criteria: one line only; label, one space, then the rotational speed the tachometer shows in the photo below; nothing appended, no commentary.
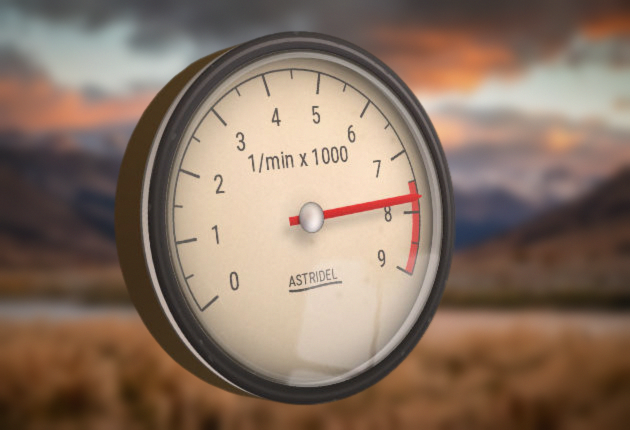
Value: 7750 rpm
